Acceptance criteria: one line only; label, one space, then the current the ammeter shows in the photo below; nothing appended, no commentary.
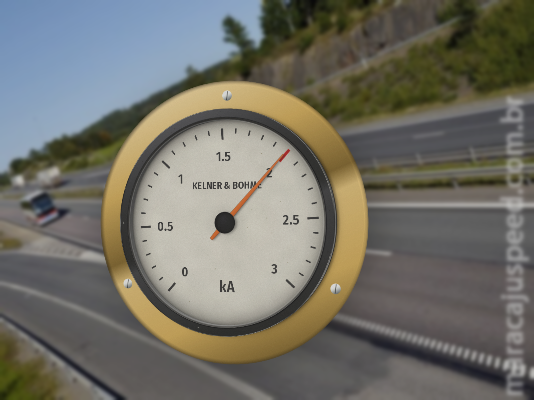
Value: 2 kA
